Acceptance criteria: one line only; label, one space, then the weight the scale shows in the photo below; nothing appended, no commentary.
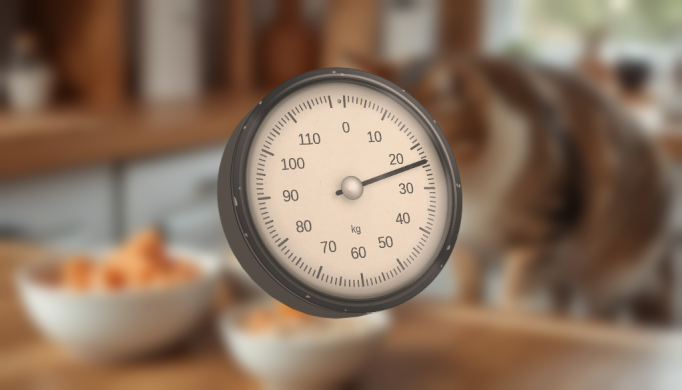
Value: 24 kg
